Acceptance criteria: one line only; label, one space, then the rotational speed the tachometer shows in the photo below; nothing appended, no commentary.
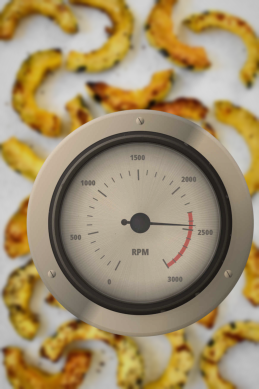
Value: 2450 rpm
